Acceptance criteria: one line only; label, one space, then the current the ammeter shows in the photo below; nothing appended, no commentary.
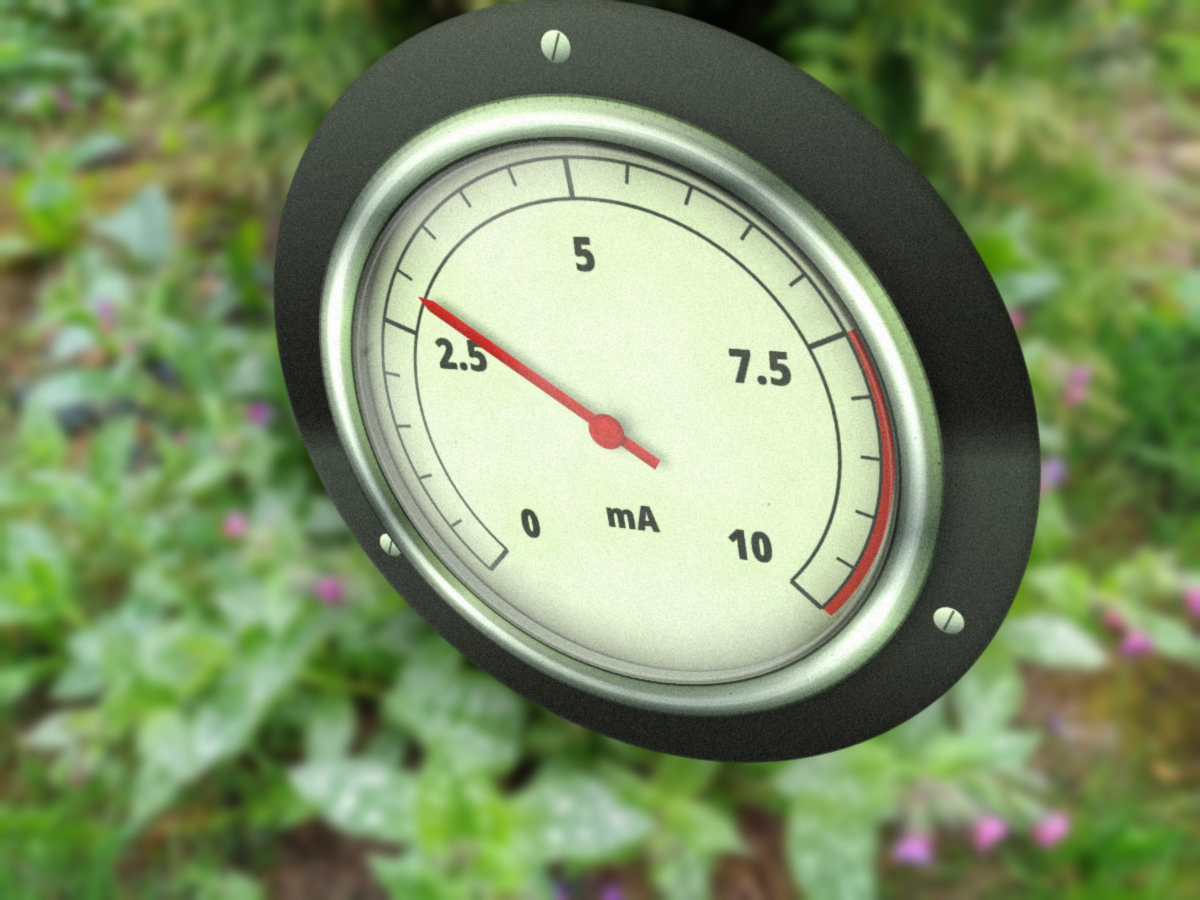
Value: 3 mA
